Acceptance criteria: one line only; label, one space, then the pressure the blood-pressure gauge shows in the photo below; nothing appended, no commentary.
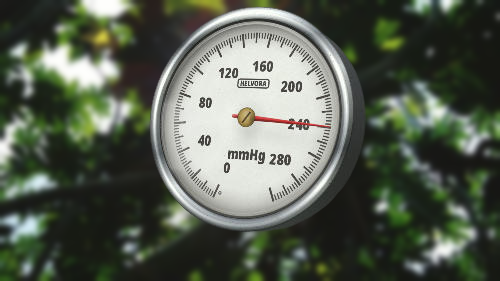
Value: 240 mmHg
